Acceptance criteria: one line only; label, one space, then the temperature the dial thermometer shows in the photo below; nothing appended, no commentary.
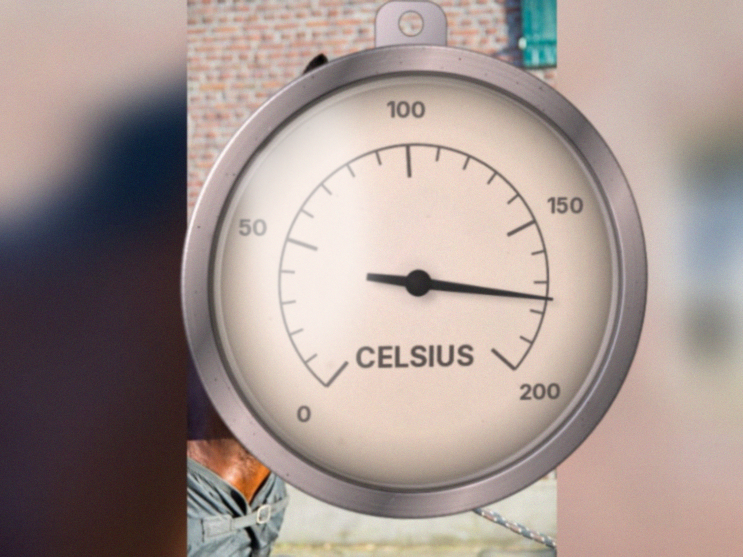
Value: 175 °C
